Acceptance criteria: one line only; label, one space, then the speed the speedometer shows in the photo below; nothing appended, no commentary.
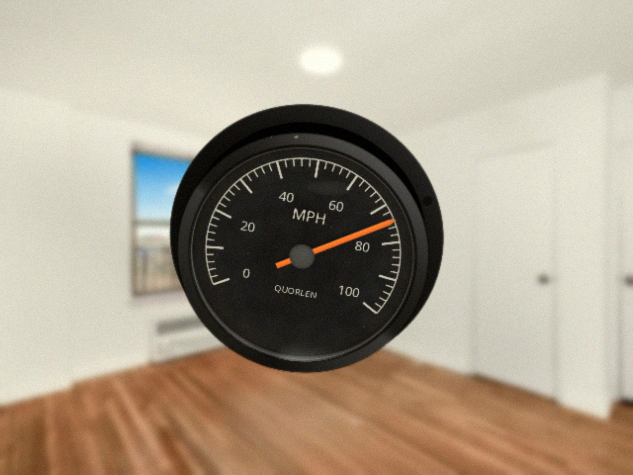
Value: 74 mph
